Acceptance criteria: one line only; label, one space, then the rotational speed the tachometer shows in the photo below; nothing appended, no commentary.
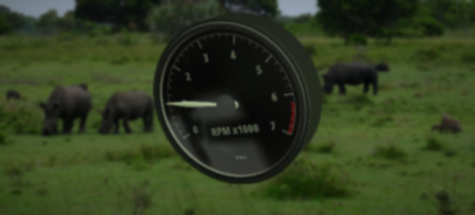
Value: 1000 rpm
